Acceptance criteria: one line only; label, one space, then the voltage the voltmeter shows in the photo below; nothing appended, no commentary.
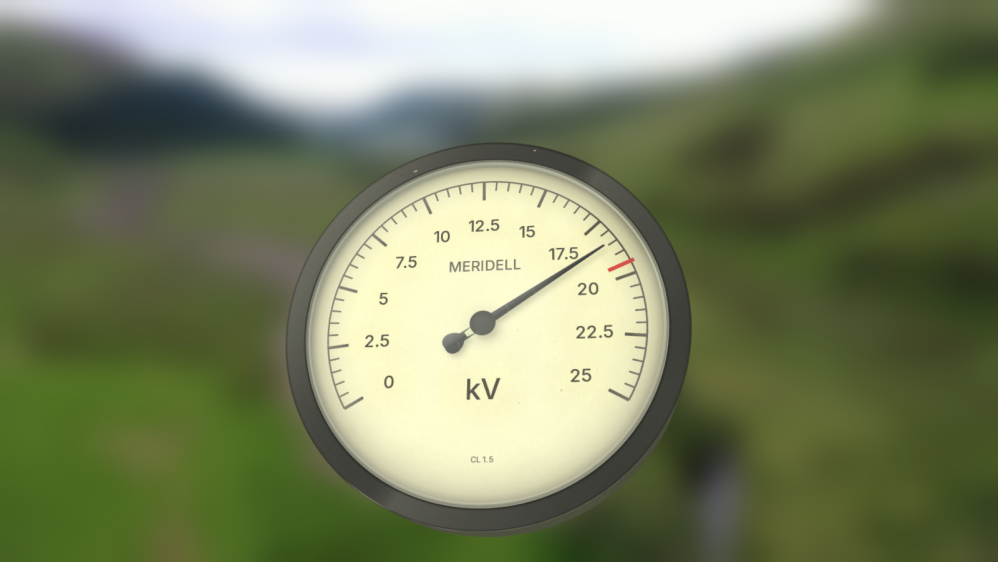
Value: 18.5 kV
